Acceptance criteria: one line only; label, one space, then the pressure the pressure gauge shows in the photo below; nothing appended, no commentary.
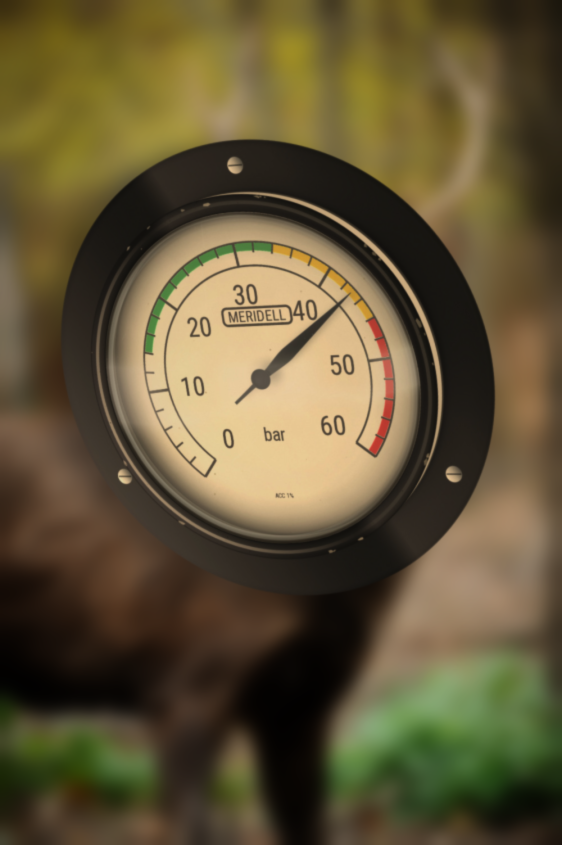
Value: 43 bar
